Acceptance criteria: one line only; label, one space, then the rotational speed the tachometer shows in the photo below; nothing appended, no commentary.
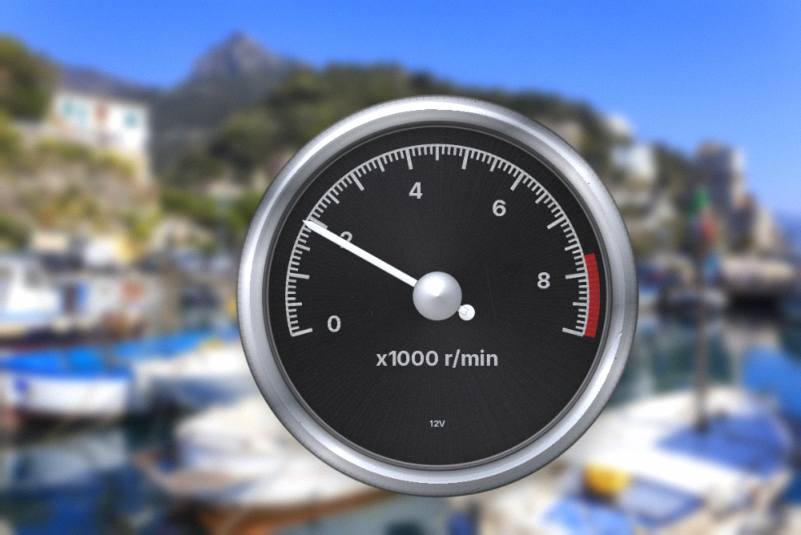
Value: 1900 rpm
